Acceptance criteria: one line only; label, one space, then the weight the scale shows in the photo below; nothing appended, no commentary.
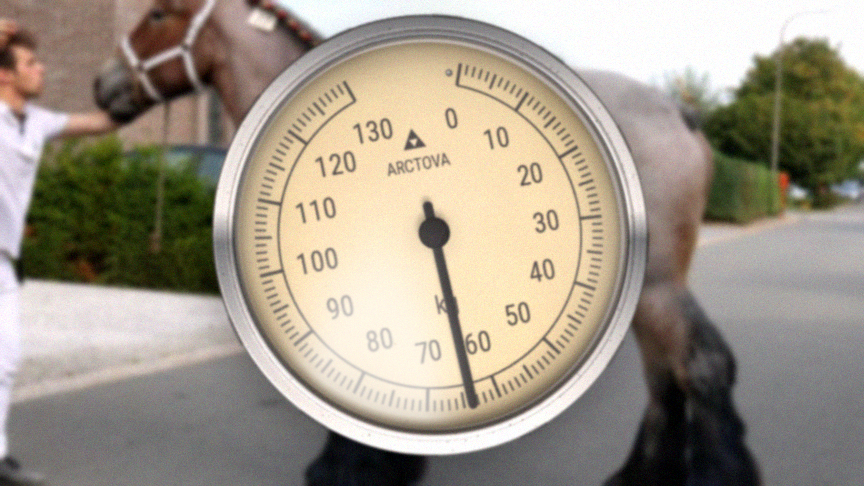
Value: 64 kg
